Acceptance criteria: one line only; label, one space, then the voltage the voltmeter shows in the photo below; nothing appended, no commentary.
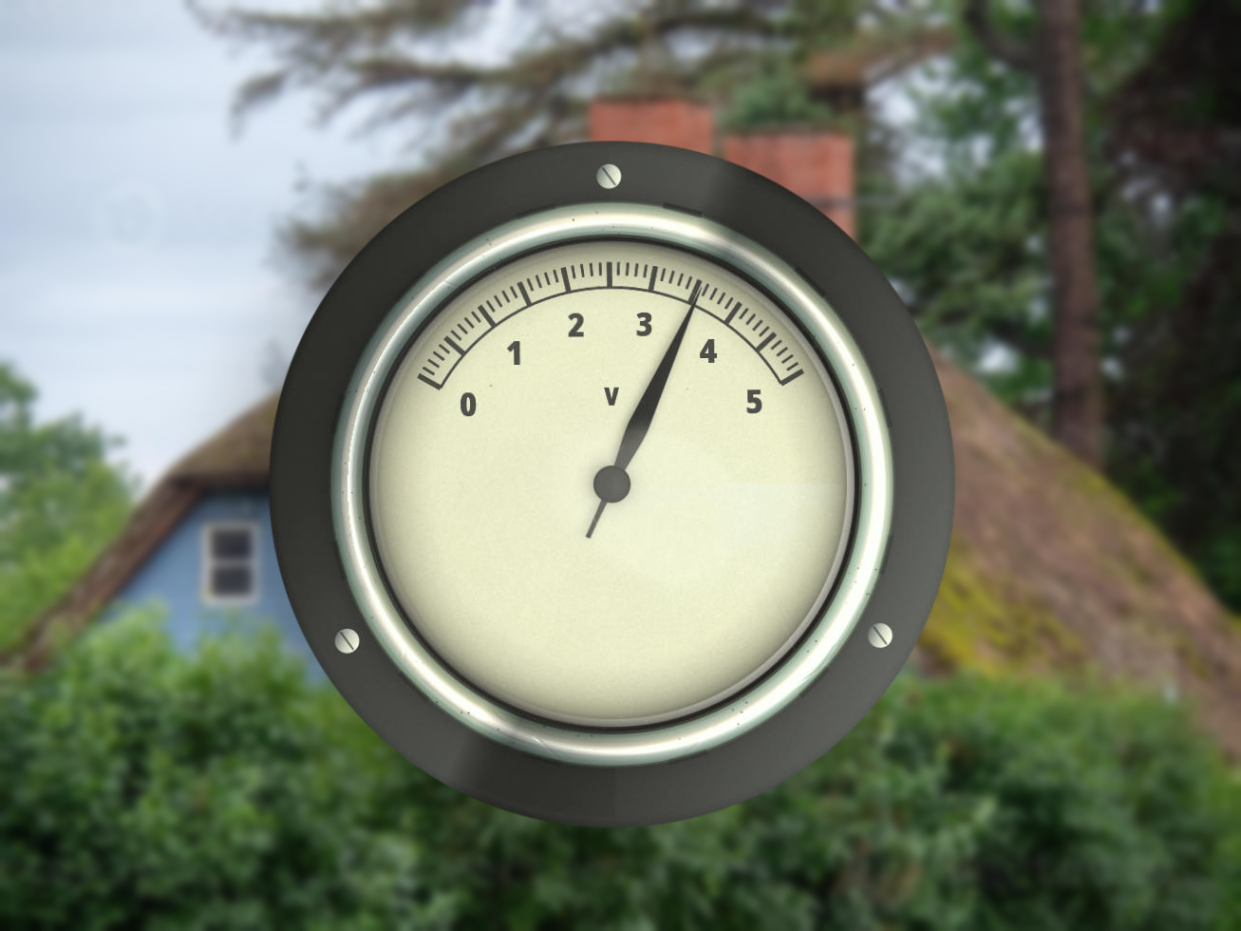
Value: 3.55 V
